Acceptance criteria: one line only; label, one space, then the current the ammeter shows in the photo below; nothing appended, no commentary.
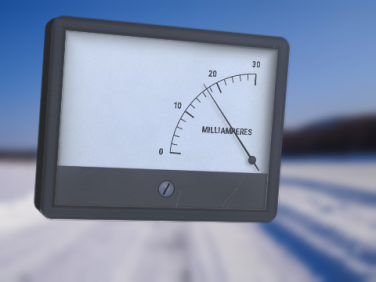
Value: 17 mA
